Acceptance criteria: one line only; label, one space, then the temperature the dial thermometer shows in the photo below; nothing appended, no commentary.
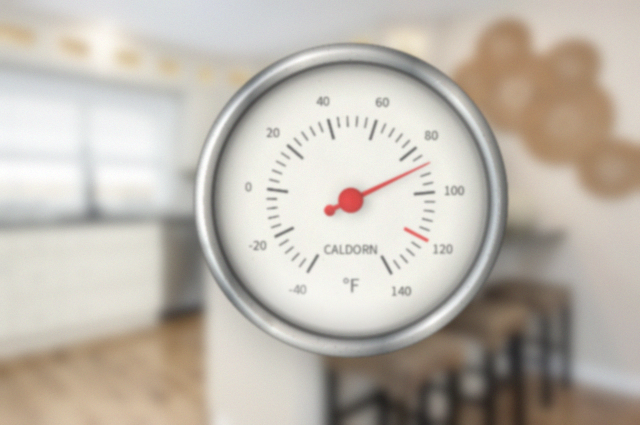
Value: 88 °F
